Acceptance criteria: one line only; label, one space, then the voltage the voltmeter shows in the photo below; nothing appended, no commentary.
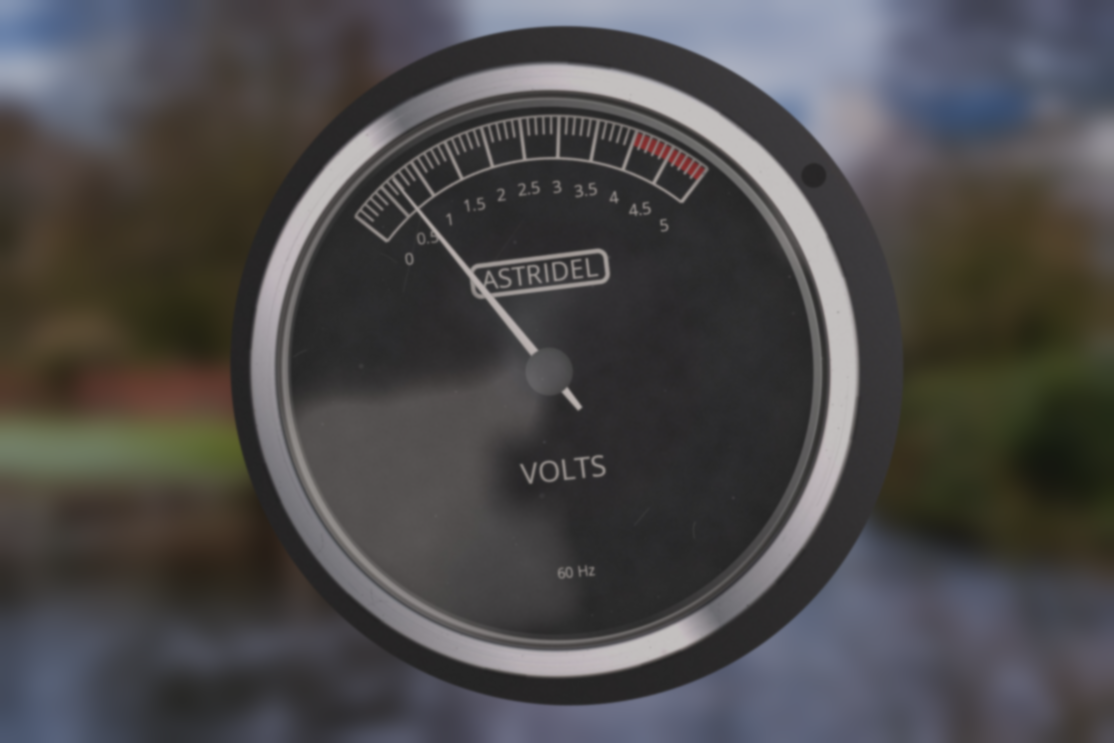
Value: 0.7 V
